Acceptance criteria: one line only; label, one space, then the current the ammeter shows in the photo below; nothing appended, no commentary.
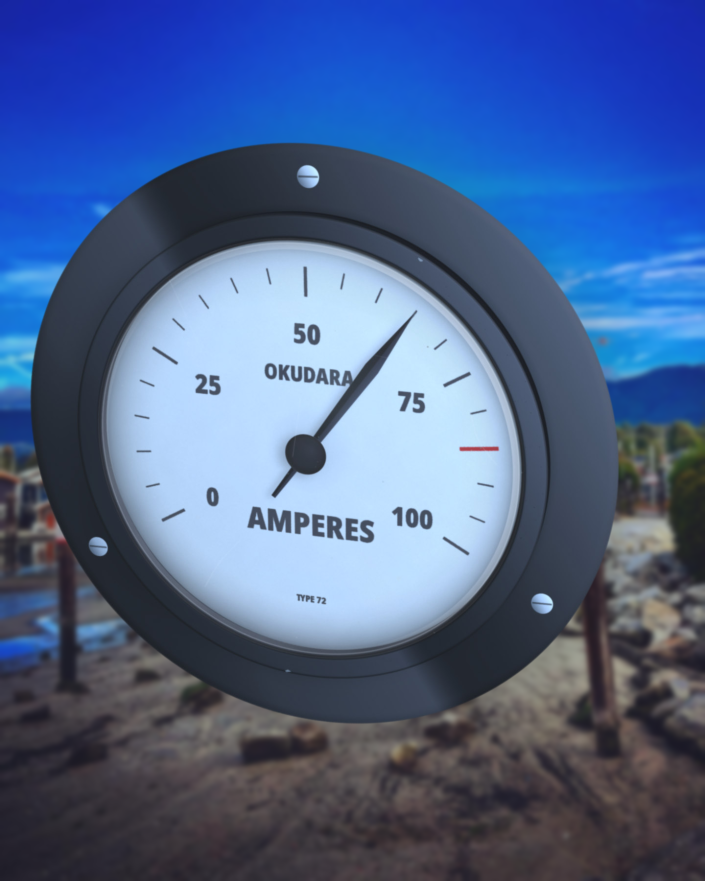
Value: 65 A
